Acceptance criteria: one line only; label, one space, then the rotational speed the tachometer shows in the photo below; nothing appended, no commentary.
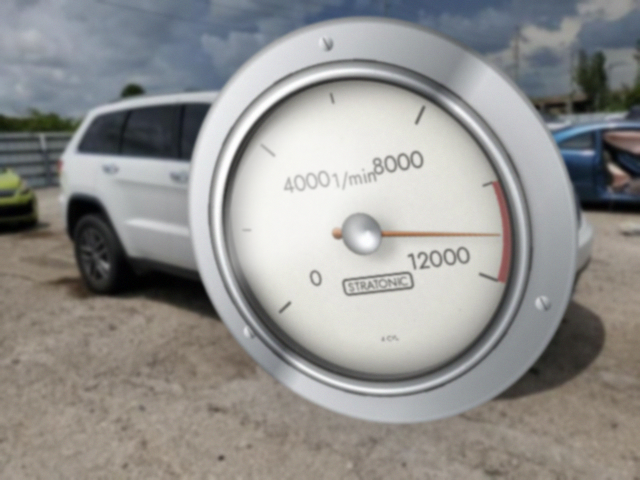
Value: 11000 rpm
